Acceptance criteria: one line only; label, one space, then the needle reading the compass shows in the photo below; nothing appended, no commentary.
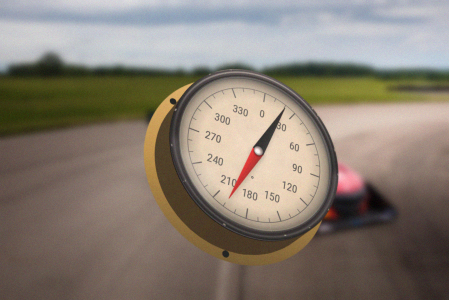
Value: 200 °
